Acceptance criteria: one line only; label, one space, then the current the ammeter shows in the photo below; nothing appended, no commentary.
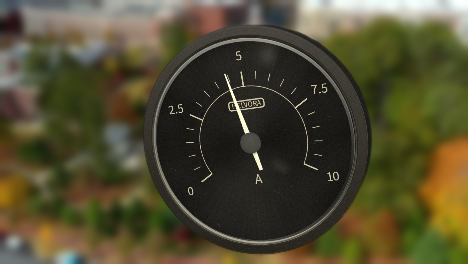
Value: 4.5 A
